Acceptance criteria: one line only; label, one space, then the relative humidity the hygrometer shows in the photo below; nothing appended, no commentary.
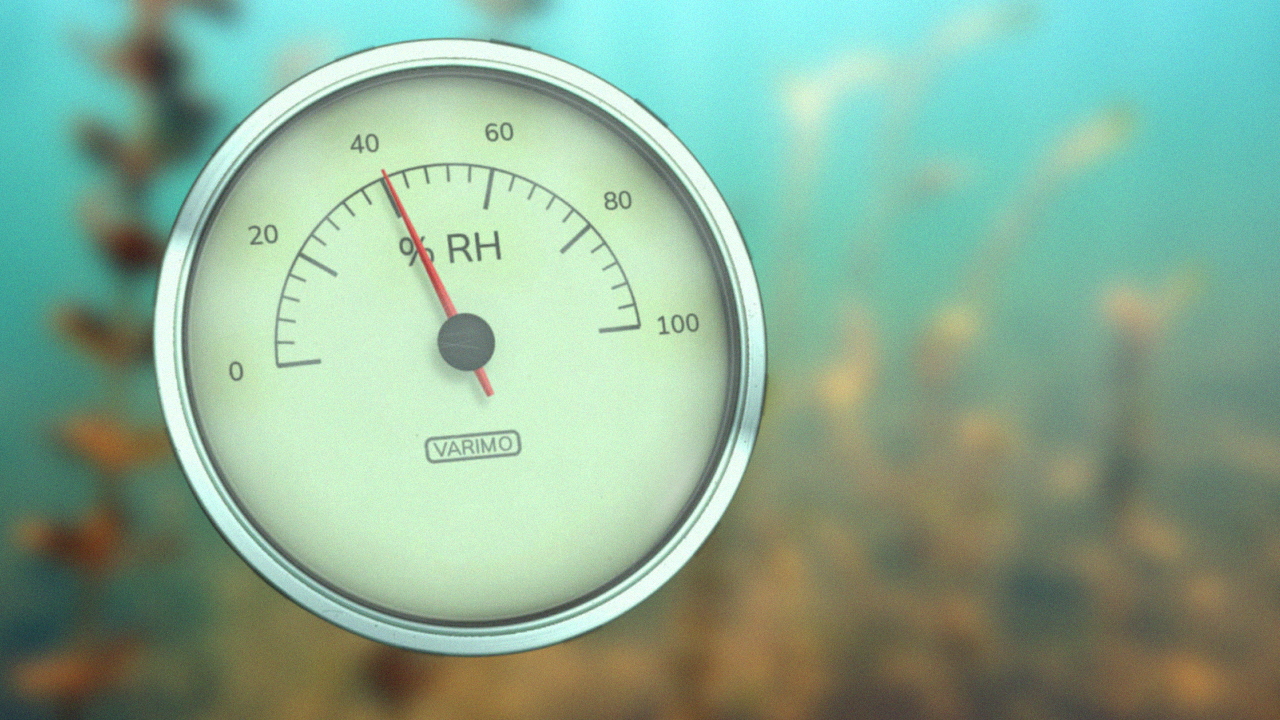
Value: 40 %
